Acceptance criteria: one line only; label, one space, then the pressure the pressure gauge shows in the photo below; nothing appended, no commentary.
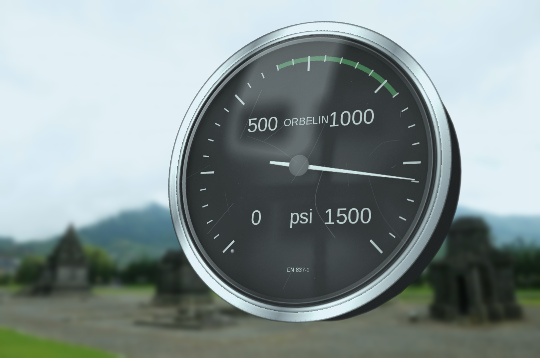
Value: 1300 psi
